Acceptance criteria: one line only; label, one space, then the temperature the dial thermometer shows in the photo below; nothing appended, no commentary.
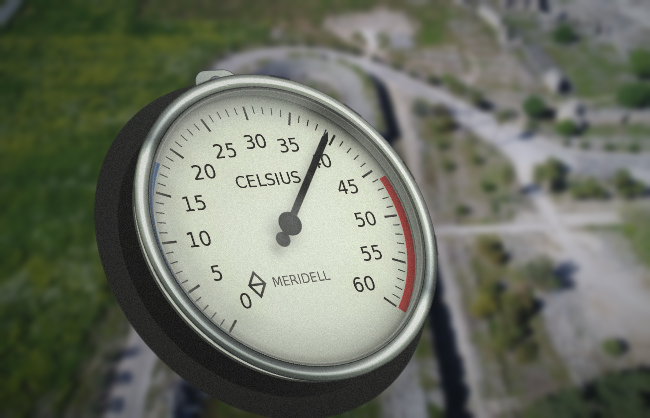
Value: 39 °C
